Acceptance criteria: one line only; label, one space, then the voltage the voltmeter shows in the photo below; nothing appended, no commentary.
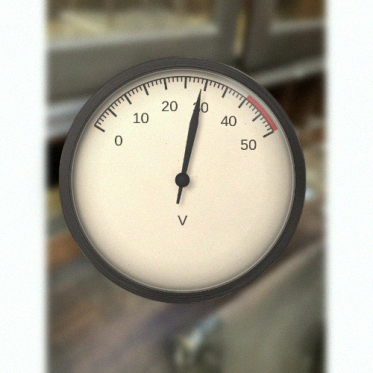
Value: 29 V
